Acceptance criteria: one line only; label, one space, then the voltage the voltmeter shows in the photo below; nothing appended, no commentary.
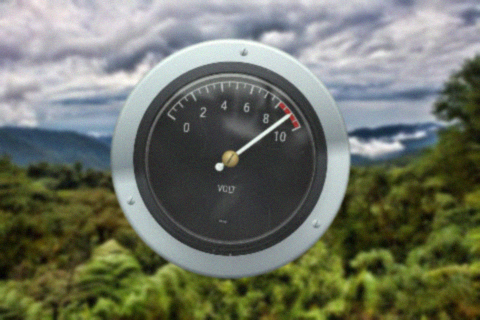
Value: 9 V
